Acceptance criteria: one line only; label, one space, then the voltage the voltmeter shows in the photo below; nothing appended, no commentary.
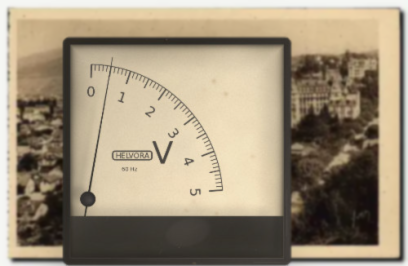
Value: 0.5 V
